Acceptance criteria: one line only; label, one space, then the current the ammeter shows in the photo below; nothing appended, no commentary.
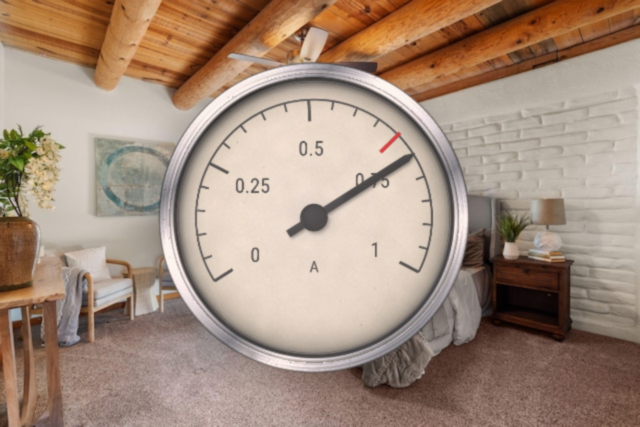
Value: 0.75 A
